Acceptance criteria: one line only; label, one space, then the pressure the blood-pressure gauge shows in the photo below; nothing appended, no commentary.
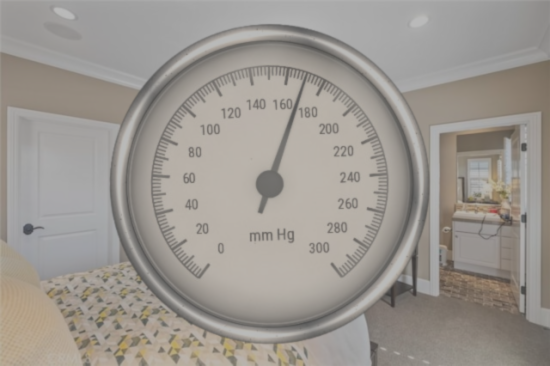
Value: 170 mmHg
